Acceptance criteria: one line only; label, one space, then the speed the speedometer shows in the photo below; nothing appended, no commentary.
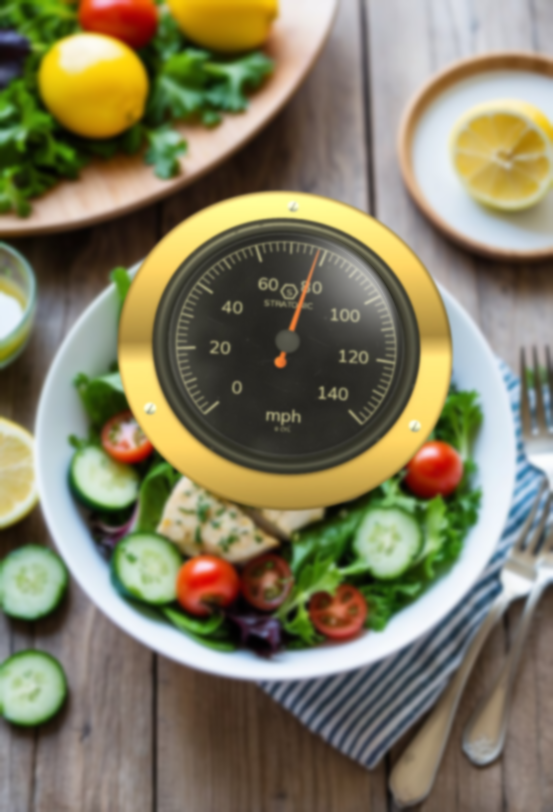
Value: 78 mph
